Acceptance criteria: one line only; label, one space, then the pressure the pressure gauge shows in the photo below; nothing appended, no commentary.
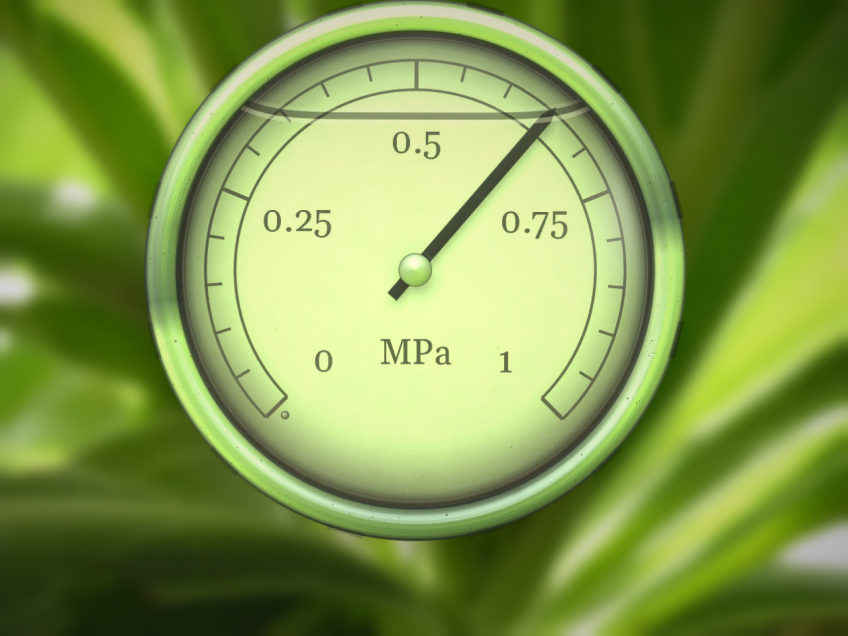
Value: 0.65 MPa
